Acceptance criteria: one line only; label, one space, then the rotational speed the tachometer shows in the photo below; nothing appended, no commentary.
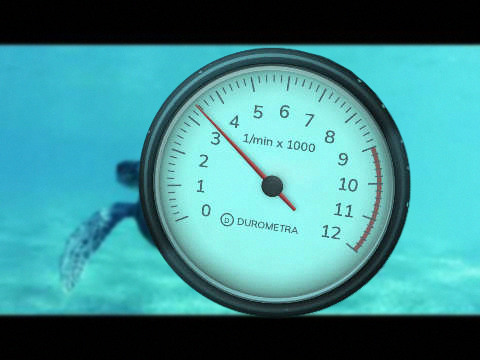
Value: 3400 rpm
